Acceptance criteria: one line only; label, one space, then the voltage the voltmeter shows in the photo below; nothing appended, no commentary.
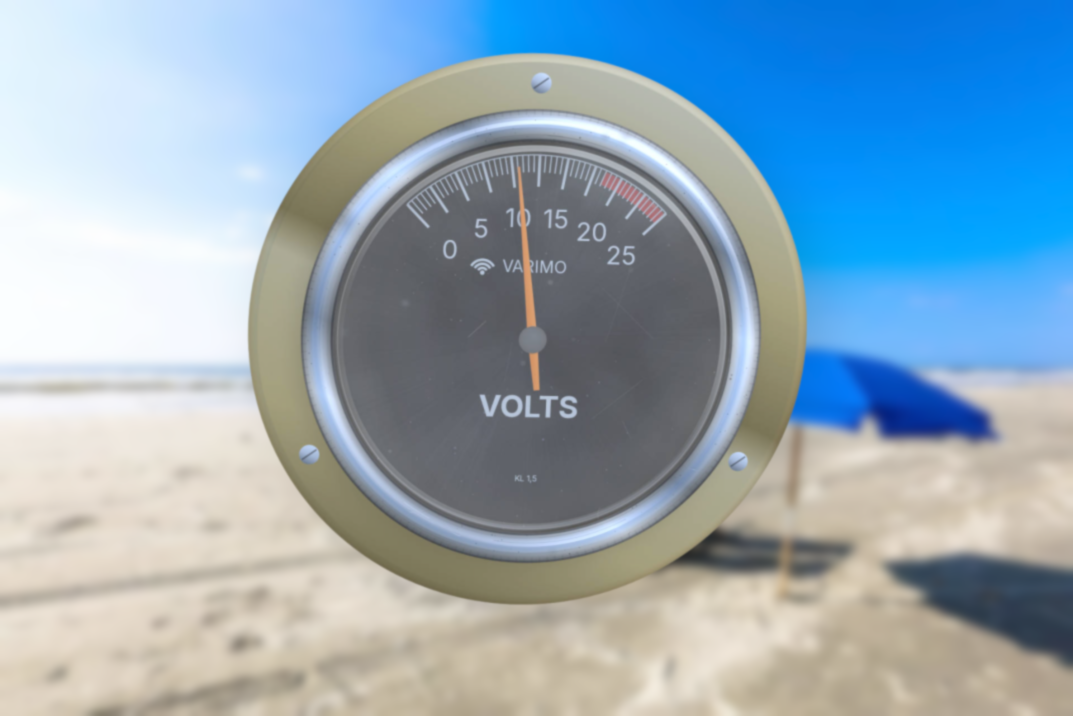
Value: 10.5 V
